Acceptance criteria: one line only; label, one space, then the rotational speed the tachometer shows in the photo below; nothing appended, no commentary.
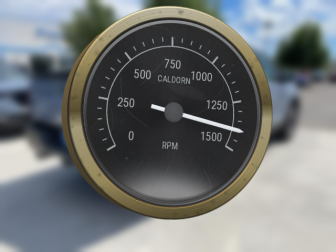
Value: 1400 rpm
